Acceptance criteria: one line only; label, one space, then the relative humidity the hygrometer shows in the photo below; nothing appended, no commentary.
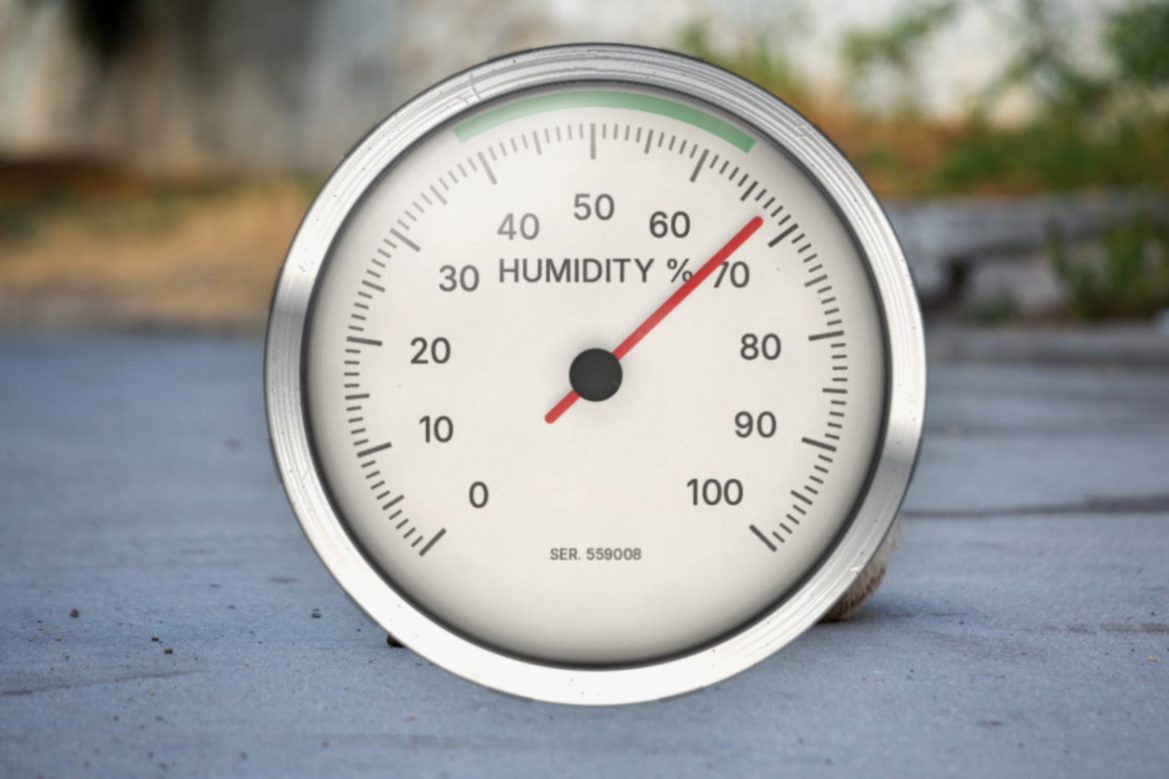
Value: 67.5 %
